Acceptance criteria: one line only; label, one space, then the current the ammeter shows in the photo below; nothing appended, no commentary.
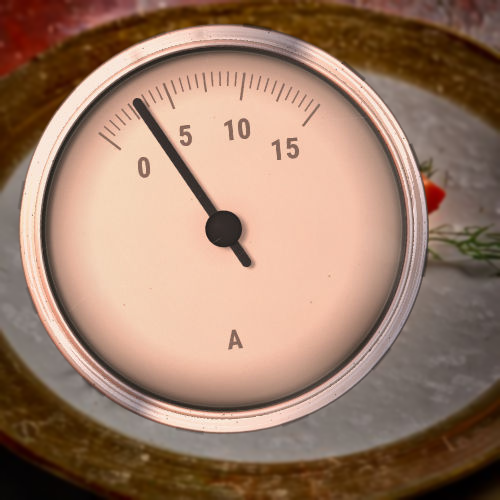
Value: 3 A
